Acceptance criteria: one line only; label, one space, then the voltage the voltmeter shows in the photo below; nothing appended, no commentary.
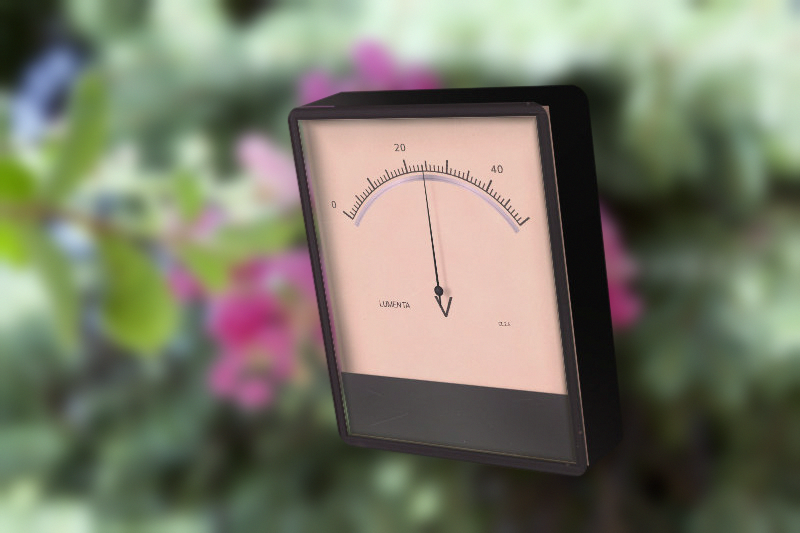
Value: 25 V
